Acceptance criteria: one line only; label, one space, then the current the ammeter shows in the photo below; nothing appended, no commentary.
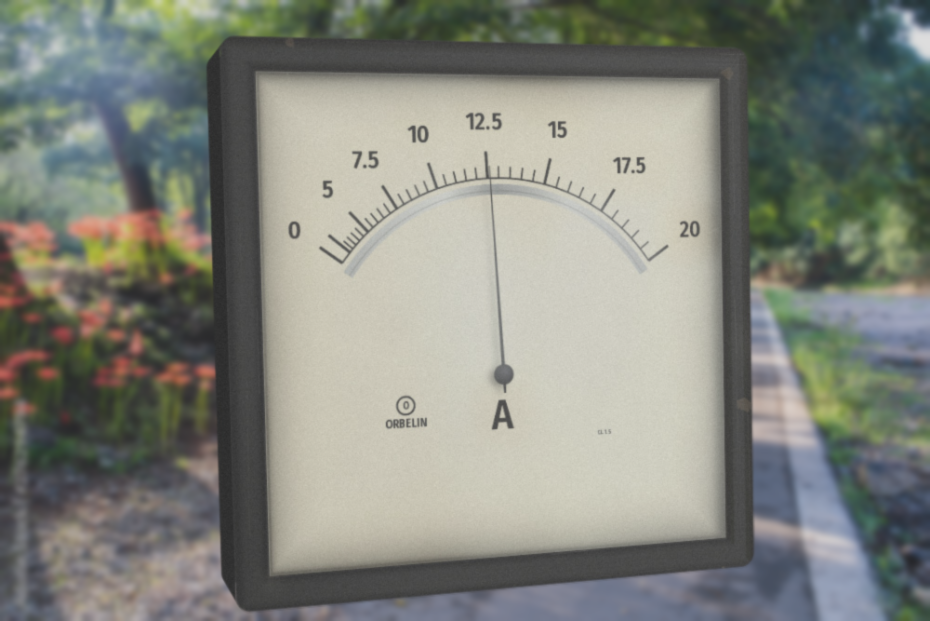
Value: 12.5 A
